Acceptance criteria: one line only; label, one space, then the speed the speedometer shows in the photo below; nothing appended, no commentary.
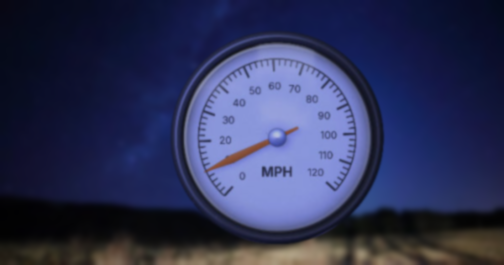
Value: 10 mph
